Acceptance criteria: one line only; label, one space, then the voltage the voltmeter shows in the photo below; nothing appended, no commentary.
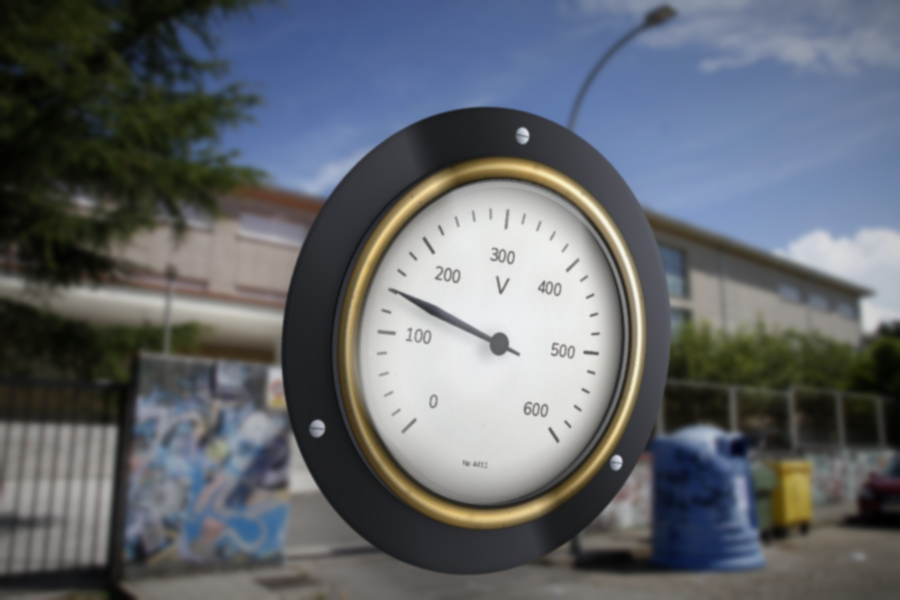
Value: 140 V
